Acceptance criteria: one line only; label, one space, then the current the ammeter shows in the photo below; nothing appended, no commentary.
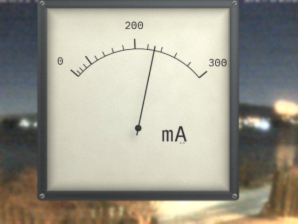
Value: 230 mA
